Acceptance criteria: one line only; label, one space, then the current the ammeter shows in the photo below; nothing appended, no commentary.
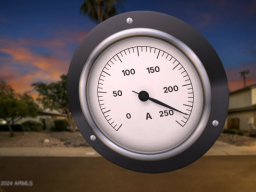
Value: 235 A
